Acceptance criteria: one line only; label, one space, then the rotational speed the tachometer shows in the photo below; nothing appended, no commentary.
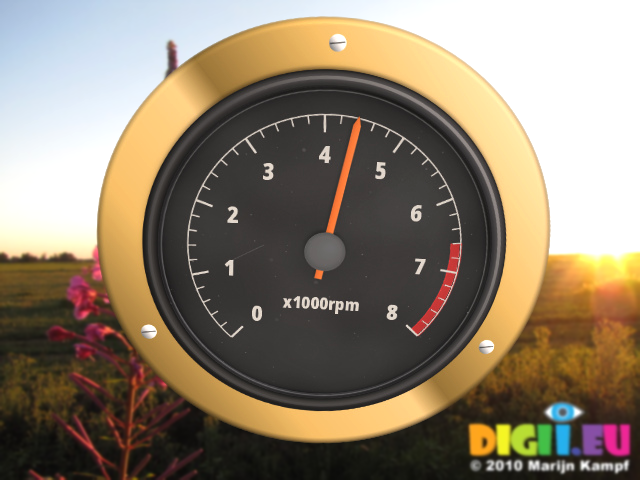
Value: 4400 rpm
